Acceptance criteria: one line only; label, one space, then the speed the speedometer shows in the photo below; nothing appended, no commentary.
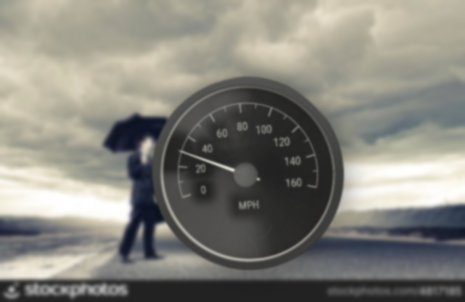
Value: 30 mph
